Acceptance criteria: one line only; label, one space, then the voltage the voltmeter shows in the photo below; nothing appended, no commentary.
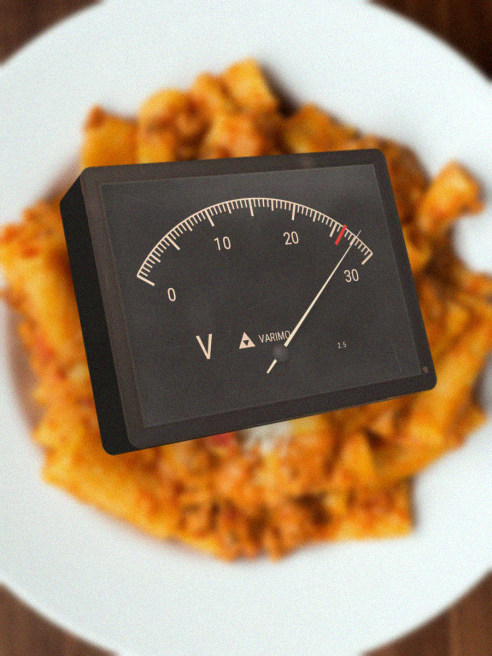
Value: 27.5 V
